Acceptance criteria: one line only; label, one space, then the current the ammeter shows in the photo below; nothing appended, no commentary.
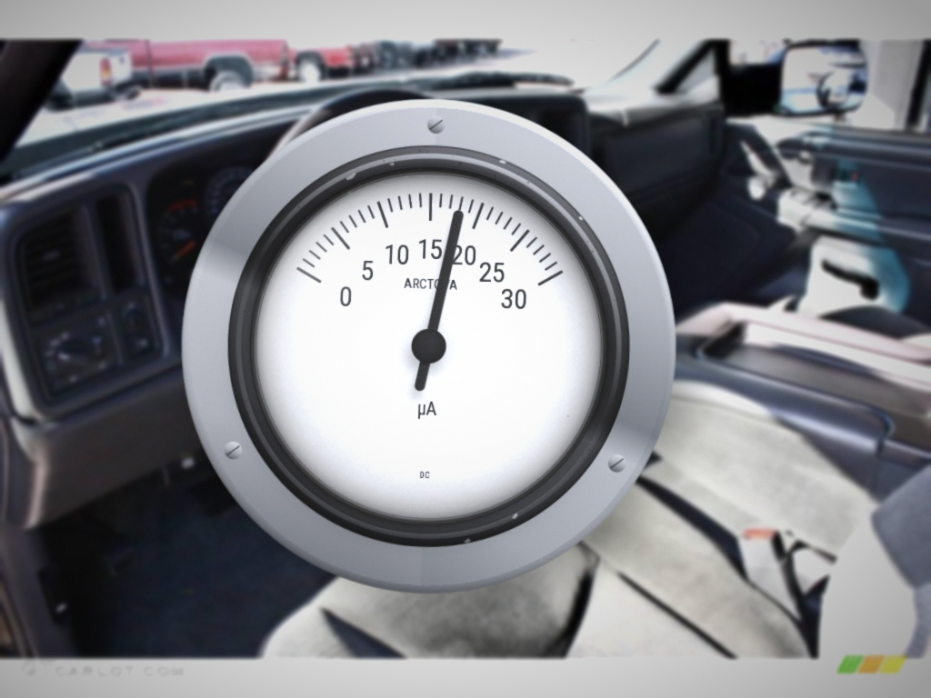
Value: 18 µA
